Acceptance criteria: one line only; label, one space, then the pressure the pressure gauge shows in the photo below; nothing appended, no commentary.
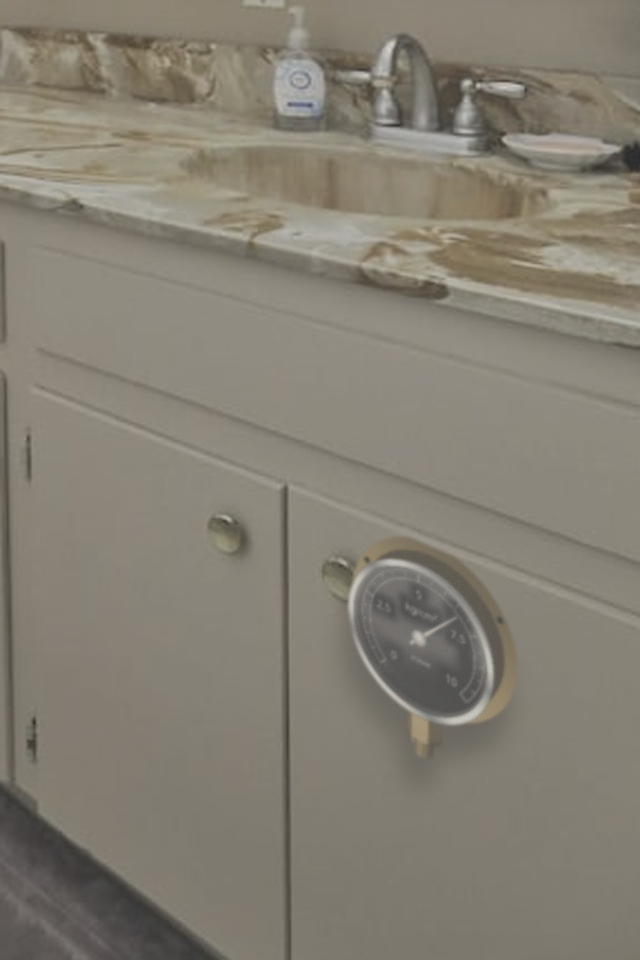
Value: 6.75 kg/cm²
